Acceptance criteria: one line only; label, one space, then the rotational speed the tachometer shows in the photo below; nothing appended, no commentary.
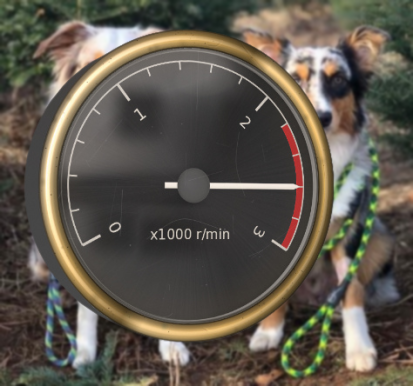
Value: 2600 rpm
